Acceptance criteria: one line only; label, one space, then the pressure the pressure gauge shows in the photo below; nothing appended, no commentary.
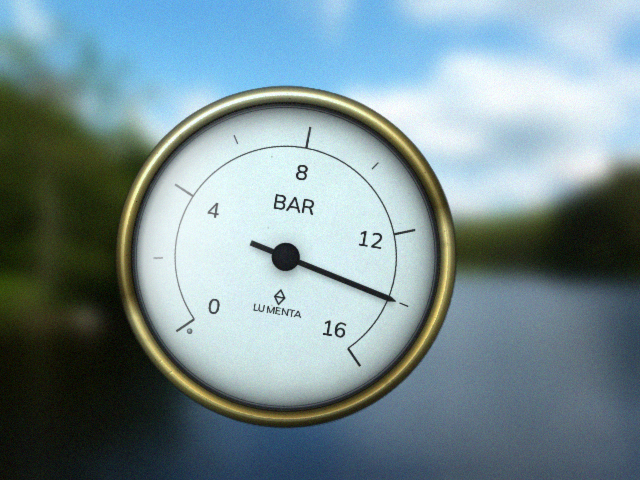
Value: 14 bar
